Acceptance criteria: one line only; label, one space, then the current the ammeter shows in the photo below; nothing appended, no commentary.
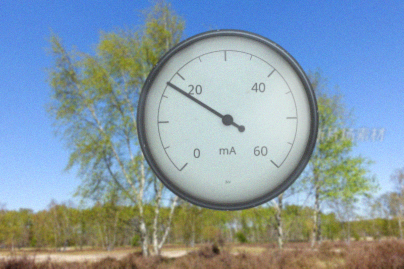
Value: 17.5 mA
